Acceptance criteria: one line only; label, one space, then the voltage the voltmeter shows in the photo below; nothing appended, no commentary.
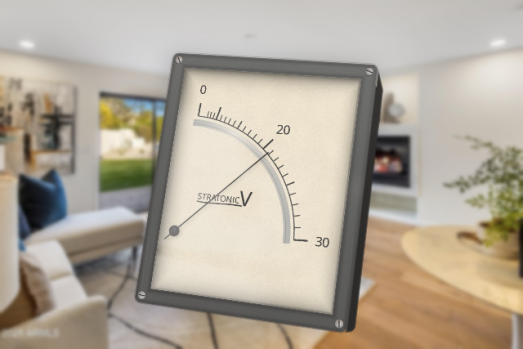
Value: 21 V
